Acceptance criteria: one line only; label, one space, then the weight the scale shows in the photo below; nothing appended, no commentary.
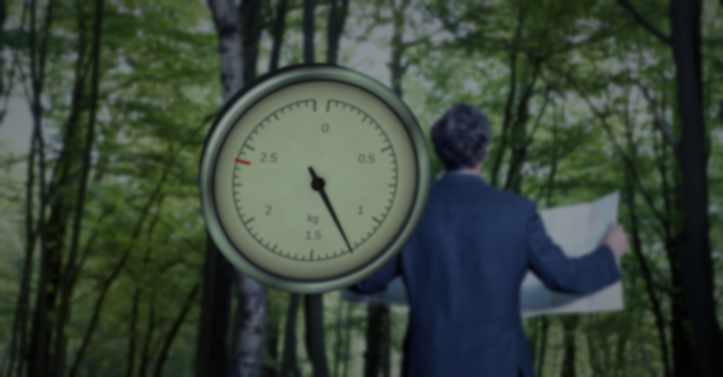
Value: 1.25 kg
